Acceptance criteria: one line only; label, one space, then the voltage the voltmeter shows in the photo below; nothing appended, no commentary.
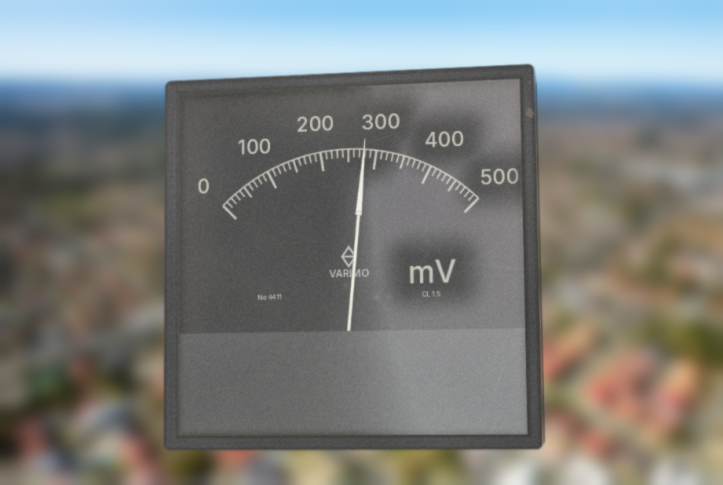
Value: 280 mV
